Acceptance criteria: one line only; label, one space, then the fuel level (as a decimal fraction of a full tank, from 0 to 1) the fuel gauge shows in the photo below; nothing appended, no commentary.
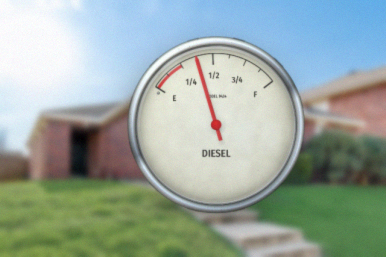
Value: 0.375
